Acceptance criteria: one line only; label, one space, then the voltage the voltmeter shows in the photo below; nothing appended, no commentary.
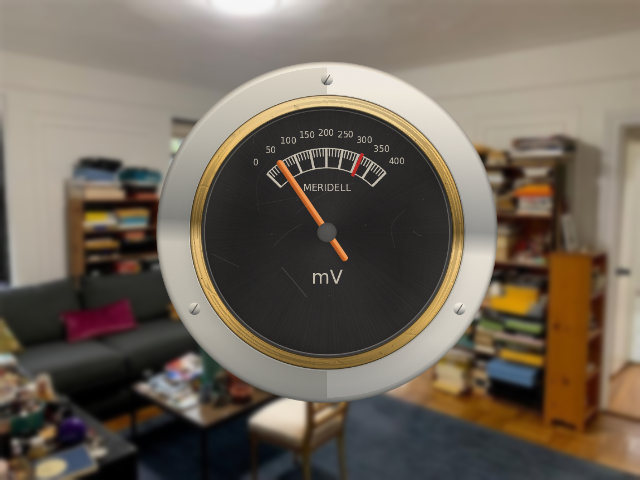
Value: 50 mV
